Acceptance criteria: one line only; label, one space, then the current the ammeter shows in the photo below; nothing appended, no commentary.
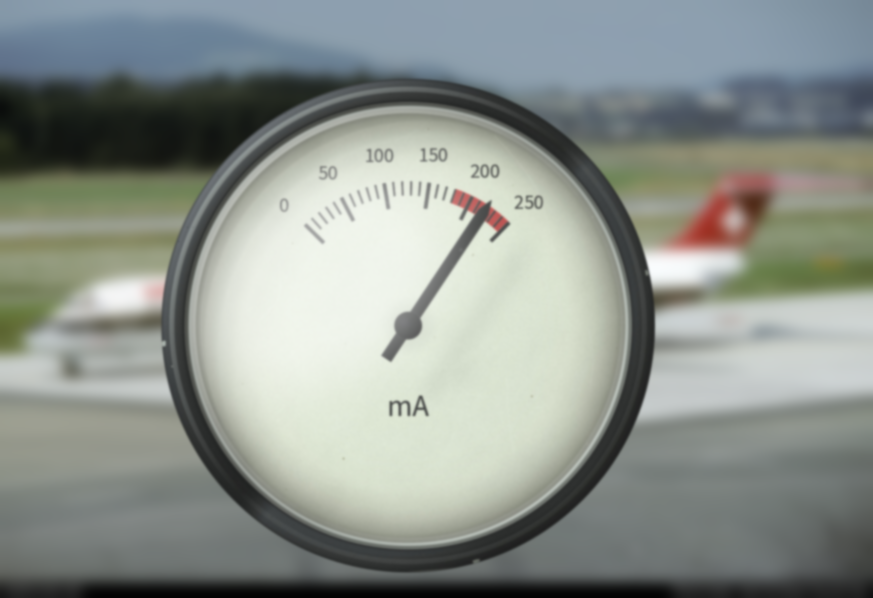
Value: 220 mA
